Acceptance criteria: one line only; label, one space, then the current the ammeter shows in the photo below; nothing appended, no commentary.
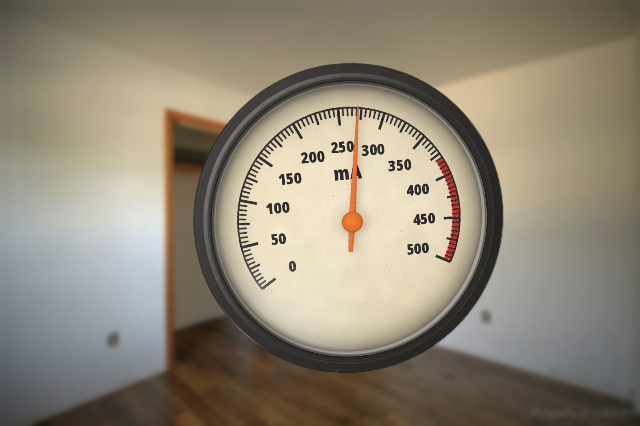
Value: 270 mA
